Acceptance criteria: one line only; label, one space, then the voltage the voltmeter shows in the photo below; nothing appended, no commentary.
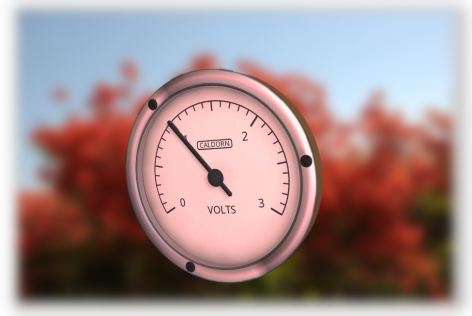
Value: 1 V
